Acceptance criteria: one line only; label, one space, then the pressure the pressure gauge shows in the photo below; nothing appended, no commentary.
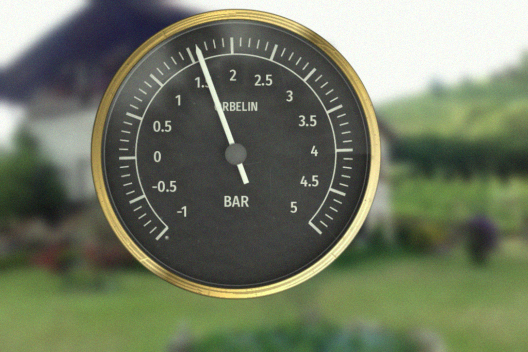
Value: 1.6 bar
